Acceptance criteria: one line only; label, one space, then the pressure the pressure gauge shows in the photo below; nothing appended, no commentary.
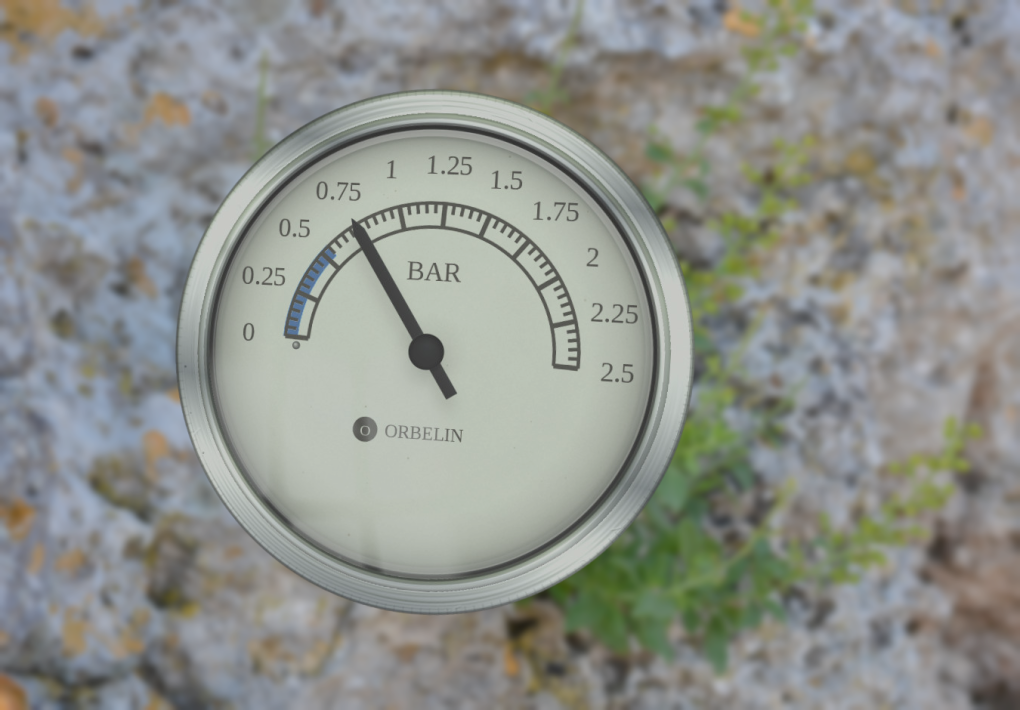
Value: 0.75 bar
